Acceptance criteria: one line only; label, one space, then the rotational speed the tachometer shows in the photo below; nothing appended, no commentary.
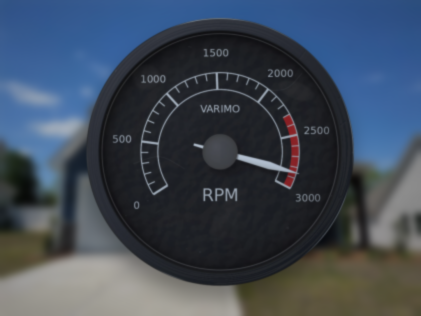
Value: 2850 rpm
